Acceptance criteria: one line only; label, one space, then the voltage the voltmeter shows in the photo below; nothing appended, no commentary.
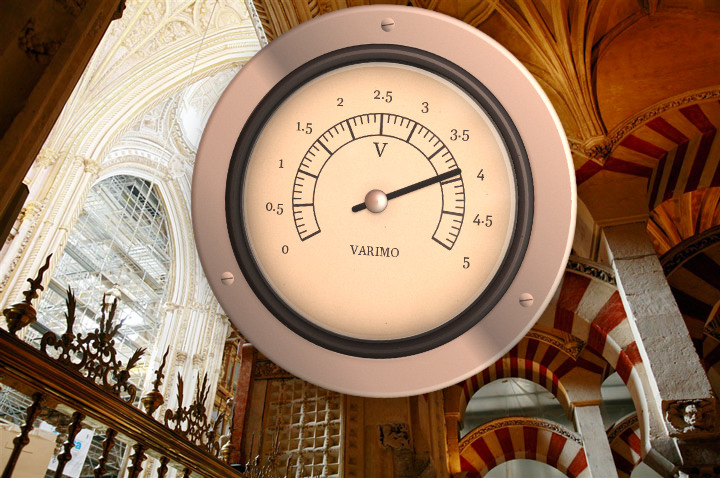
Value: 3.9 V
